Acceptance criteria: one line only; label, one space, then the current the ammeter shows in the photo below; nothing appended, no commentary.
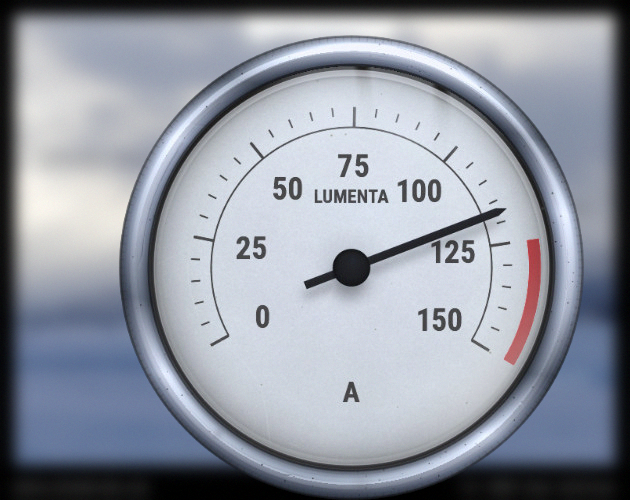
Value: 117.5 A
